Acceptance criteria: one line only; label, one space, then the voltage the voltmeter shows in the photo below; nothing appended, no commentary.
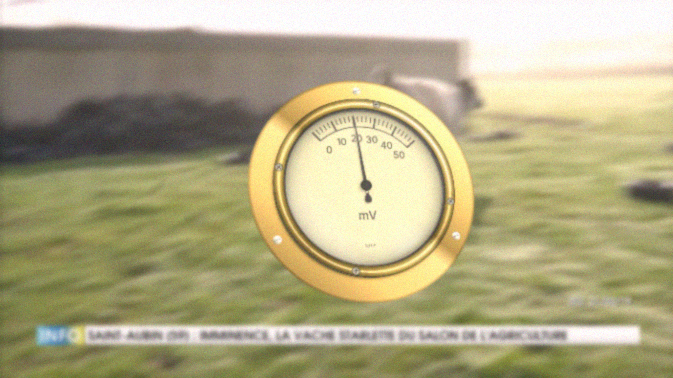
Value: 20 mV
